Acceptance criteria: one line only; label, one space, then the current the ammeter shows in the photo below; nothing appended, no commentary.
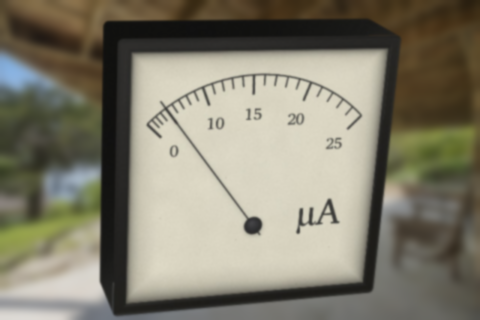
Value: 5 µA
